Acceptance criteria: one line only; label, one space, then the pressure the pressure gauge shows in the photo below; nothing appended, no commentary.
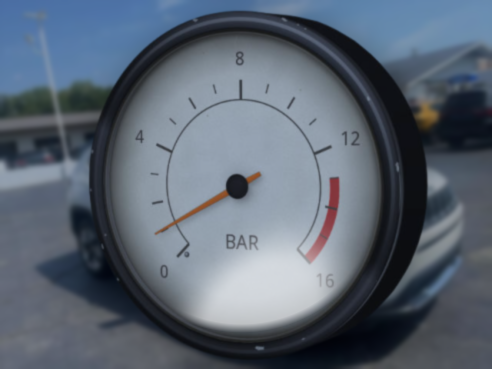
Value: 1 bar
